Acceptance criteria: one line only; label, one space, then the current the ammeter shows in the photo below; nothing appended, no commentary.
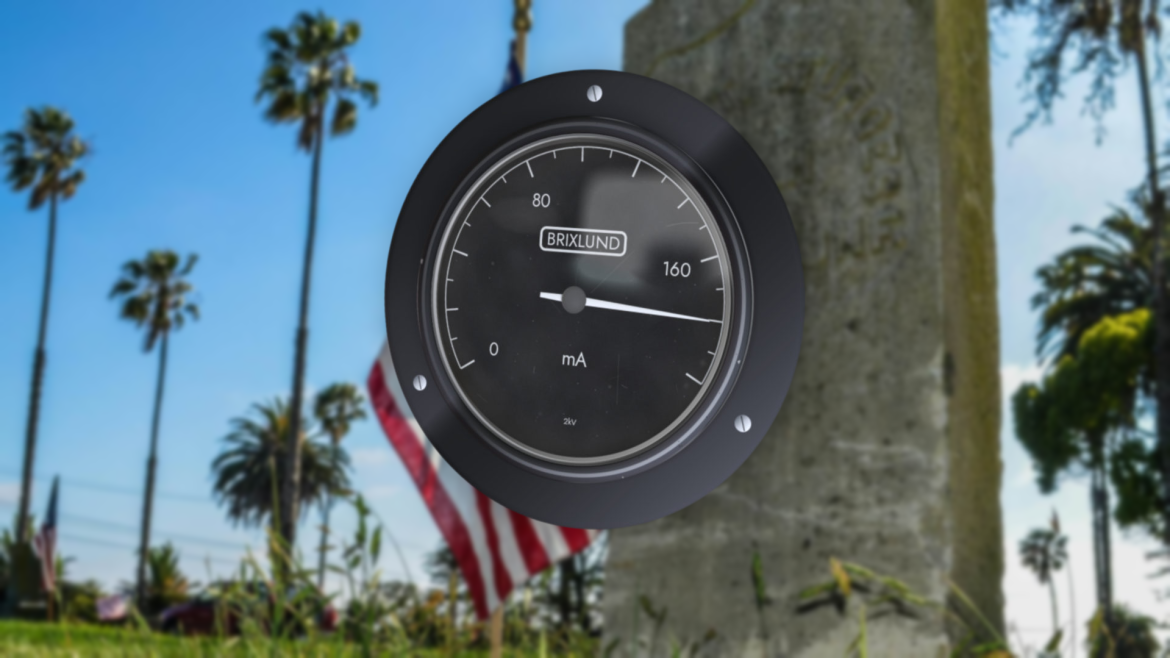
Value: 180 mA
